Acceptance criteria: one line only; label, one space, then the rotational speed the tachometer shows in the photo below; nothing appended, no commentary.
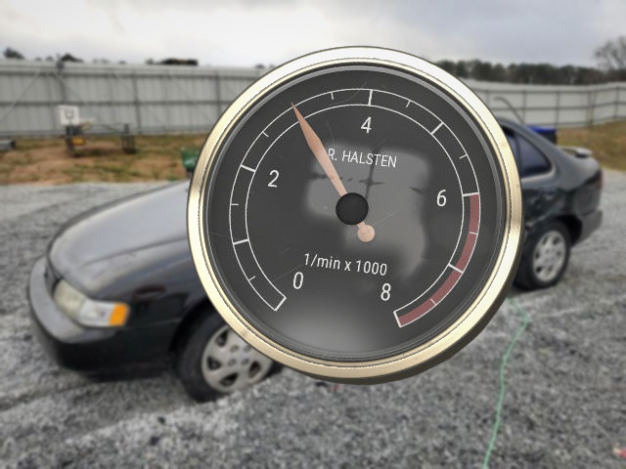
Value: 3000 rpm
